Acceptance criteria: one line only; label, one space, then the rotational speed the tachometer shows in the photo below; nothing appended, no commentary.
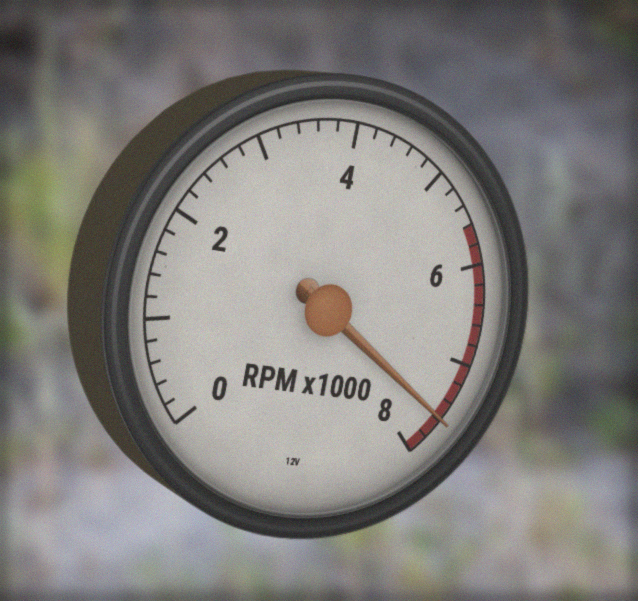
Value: 7600 rpm
